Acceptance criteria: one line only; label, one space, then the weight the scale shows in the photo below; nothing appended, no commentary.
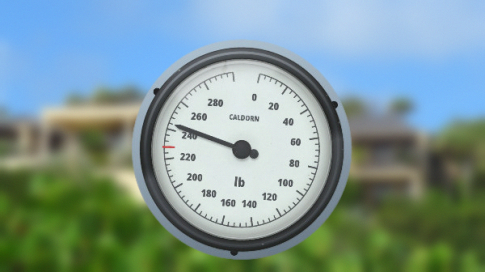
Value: 244 lb
